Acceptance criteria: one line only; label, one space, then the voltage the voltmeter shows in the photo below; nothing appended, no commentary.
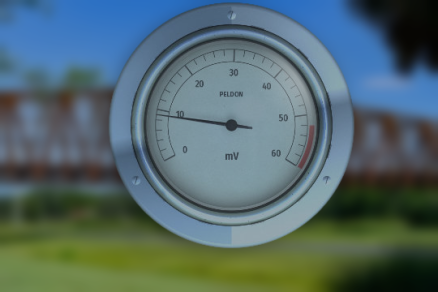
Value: 9 mV
